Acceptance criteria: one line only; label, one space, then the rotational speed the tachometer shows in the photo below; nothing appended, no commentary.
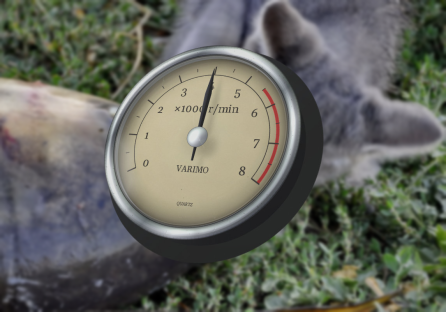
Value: 4000 rpm
